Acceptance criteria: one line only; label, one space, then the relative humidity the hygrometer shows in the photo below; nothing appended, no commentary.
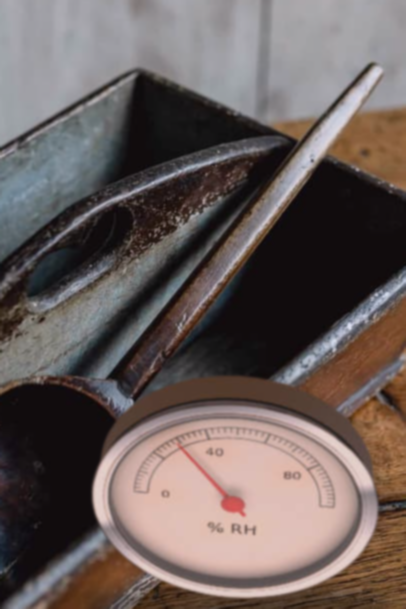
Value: 30 %
